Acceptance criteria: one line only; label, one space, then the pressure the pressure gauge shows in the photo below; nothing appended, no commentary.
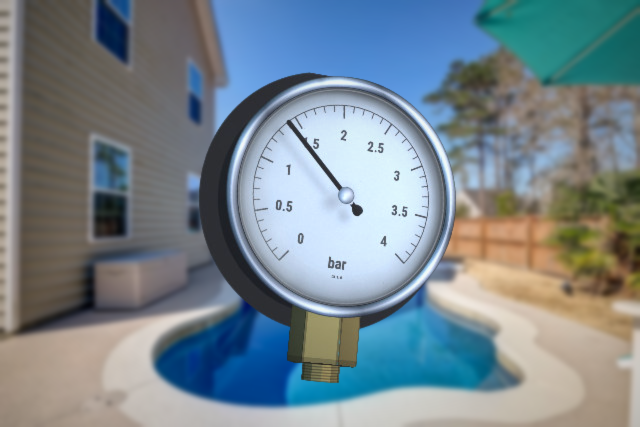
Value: 1.4 bar
